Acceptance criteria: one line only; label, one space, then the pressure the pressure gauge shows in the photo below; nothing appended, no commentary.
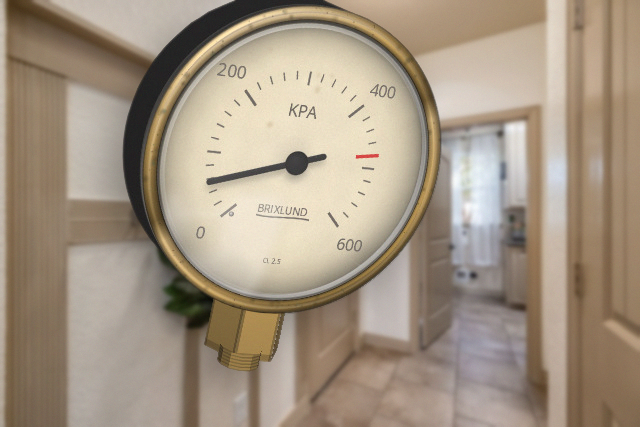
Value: 60 kPa
